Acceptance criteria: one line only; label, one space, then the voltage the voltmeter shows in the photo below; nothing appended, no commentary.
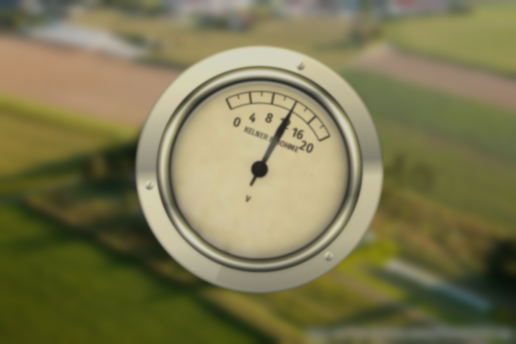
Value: 12 V
